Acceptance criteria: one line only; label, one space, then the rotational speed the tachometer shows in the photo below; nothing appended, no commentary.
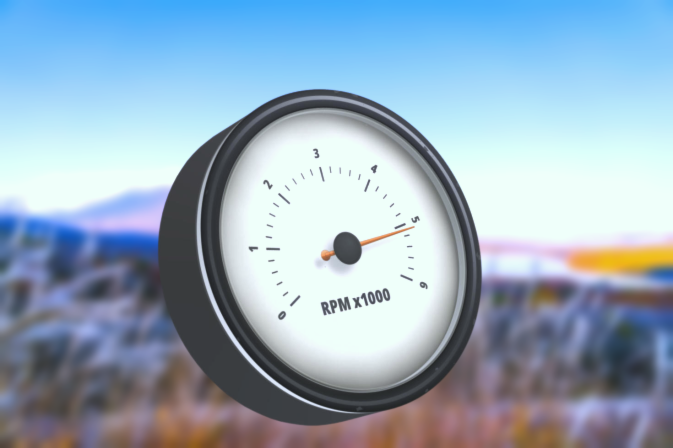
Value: 5100 rpm
